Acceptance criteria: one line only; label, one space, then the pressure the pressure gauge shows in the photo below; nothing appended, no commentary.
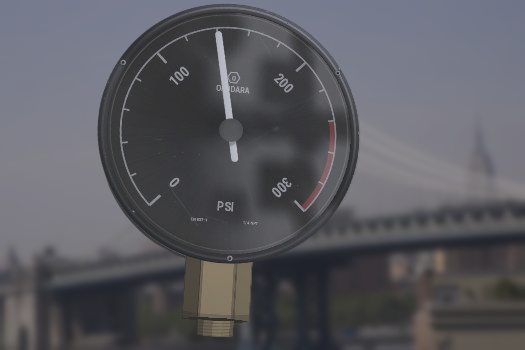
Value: 140 psi
